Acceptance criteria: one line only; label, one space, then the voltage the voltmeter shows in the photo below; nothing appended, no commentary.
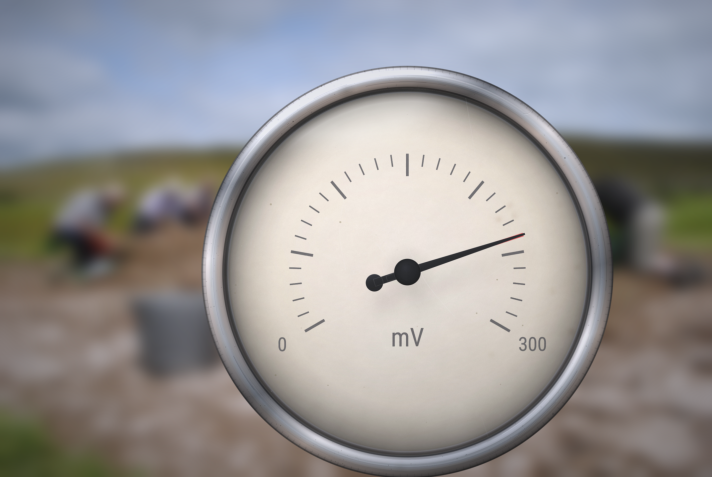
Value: 240 mV
